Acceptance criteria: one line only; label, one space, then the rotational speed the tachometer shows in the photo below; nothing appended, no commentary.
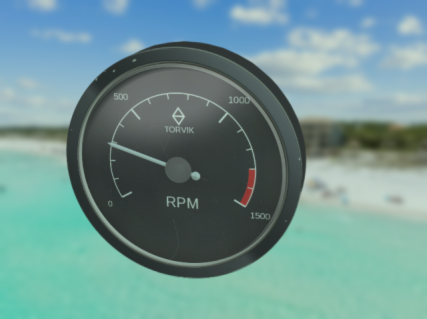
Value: 300 rpm
